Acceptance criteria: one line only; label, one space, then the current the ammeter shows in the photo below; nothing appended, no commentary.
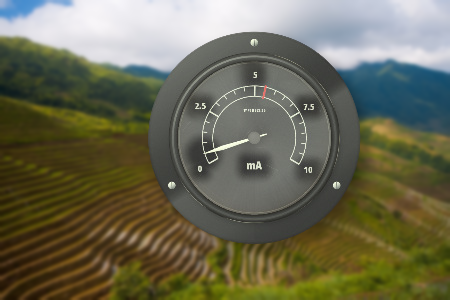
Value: 0.5 mA
